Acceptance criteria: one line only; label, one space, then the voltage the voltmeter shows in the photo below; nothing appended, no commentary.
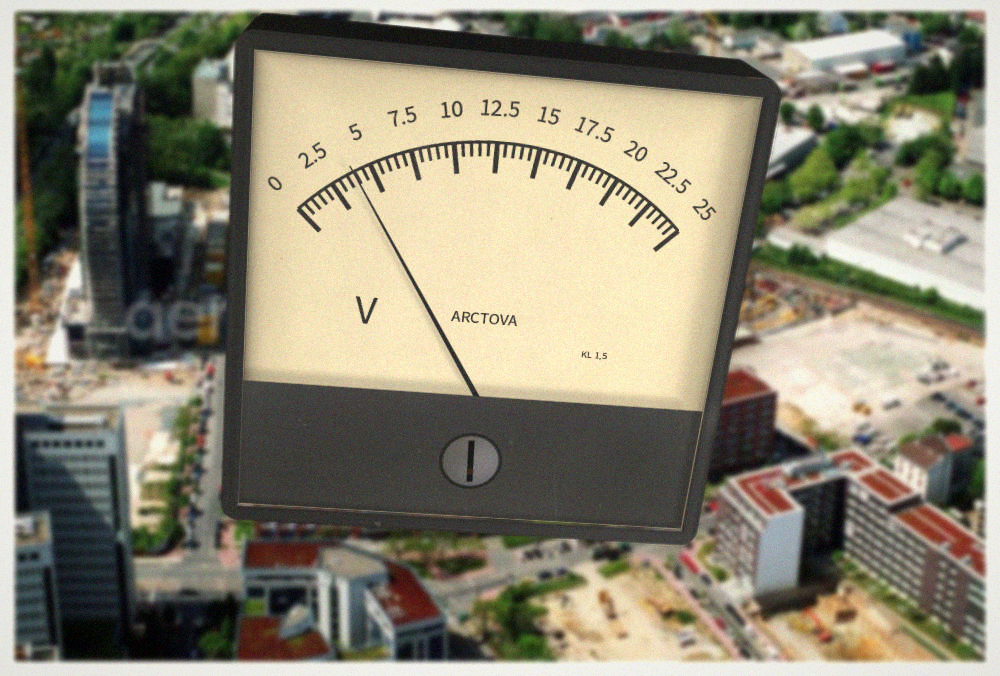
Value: 4 V
